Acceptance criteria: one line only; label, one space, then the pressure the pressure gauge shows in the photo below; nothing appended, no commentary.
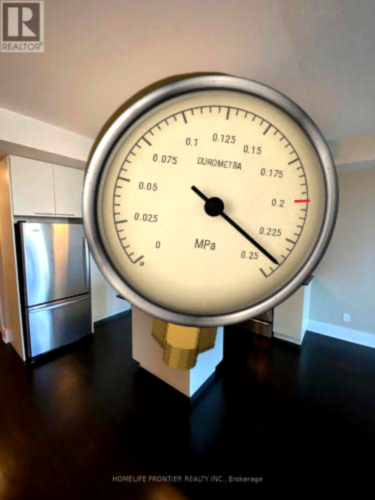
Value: 0.24 MPa
